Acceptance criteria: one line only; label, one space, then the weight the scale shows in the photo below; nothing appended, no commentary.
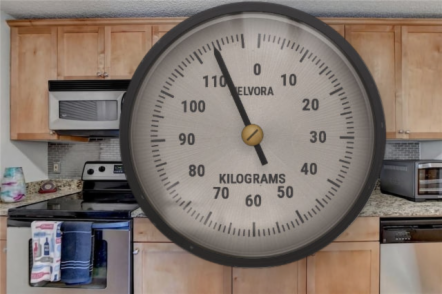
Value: 114 kg
